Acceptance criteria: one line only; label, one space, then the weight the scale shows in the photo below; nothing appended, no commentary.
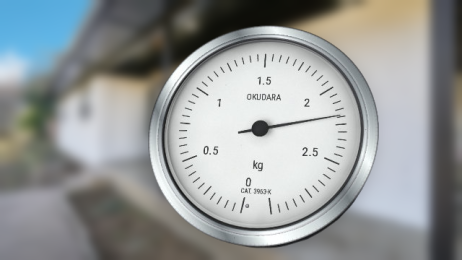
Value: 2.2 kg
